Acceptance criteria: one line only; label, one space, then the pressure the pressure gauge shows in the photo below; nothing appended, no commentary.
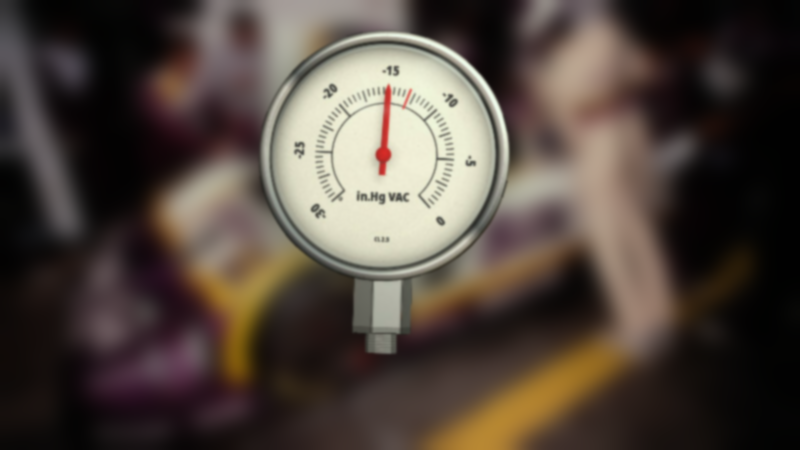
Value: -15 inHg
